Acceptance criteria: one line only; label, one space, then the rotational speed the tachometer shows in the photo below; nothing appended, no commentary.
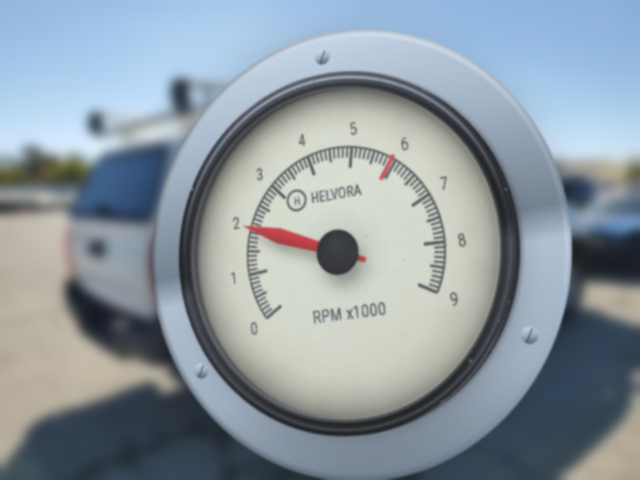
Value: 2000 rpm
